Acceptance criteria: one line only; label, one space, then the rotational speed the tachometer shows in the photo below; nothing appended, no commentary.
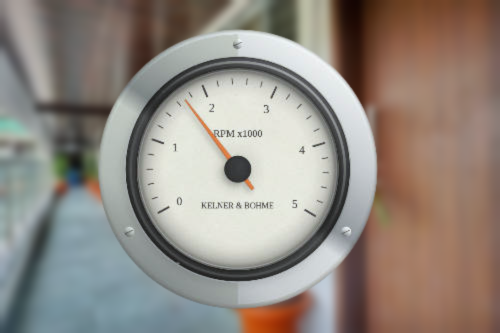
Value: 1700 rpm
